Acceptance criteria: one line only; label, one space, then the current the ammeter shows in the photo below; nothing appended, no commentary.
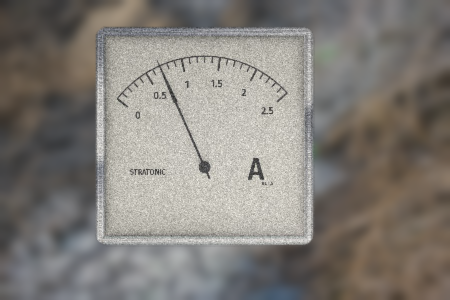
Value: 0.7 A
